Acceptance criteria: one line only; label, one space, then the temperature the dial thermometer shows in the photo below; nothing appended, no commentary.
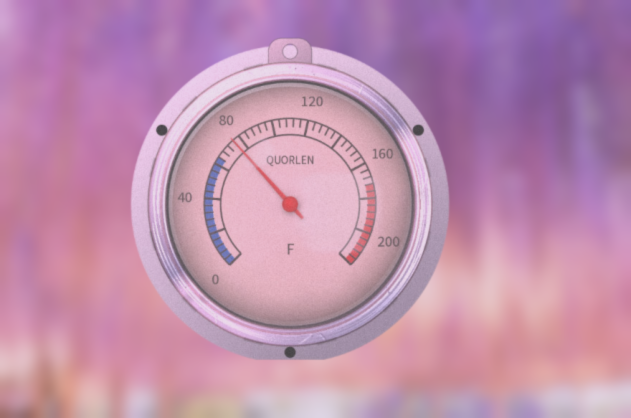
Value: 76 °F
